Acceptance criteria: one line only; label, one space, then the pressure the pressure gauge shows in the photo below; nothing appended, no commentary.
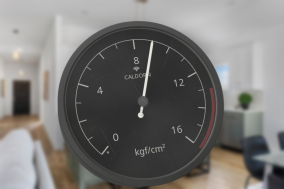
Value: 9 kg/cm²
